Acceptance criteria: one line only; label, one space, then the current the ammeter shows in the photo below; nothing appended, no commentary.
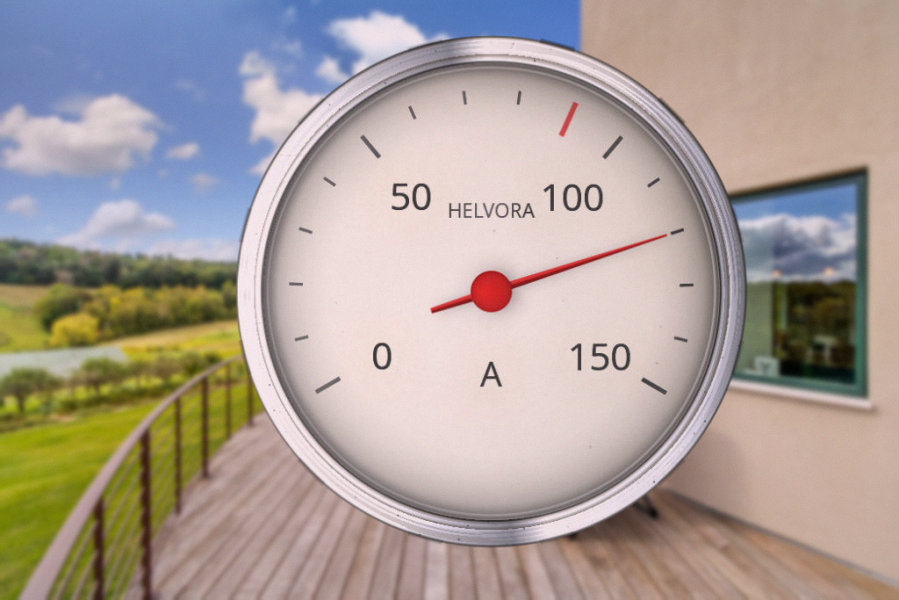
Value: 120 A
